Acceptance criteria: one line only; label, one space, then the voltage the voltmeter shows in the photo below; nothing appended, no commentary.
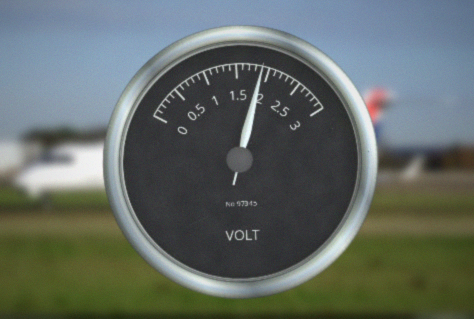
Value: 1.9 V
